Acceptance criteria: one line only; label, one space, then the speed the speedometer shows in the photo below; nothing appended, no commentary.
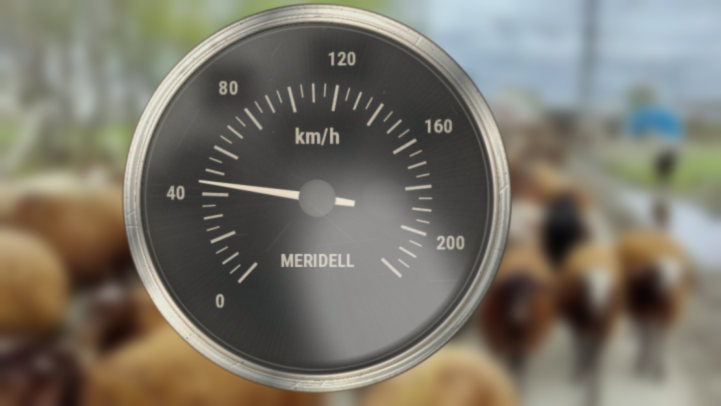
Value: 45 km/h
